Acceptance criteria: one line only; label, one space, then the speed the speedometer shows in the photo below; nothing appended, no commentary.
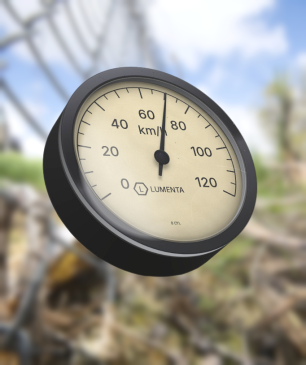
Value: 70 km/h
